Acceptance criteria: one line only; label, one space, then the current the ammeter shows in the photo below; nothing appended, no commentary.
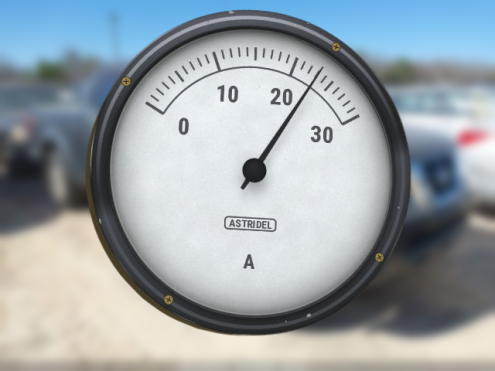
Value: 23 A
